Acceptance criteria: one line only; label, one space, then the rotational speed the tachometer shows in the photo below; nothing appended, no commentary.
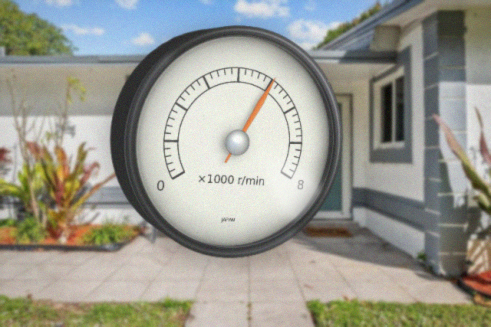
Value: 5000 rpm
